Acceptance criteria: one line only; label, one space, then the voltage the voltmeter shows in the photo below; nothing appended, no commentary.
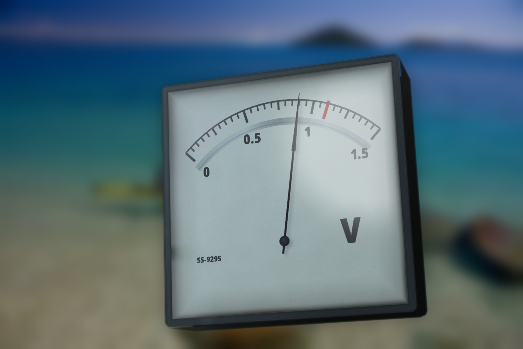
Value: 0.9 V
